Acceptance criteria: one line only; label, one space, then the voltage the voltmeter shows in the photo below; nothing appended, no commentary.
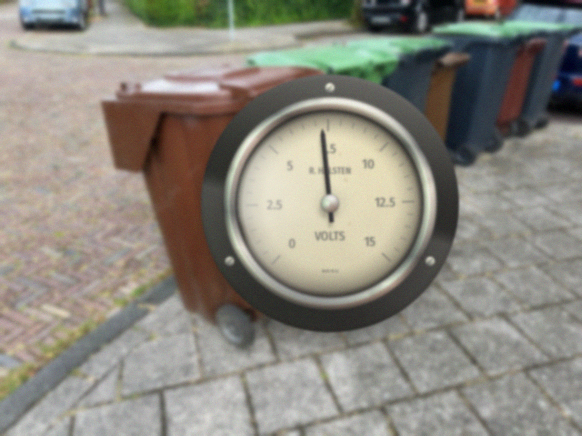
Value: 7.25 V
